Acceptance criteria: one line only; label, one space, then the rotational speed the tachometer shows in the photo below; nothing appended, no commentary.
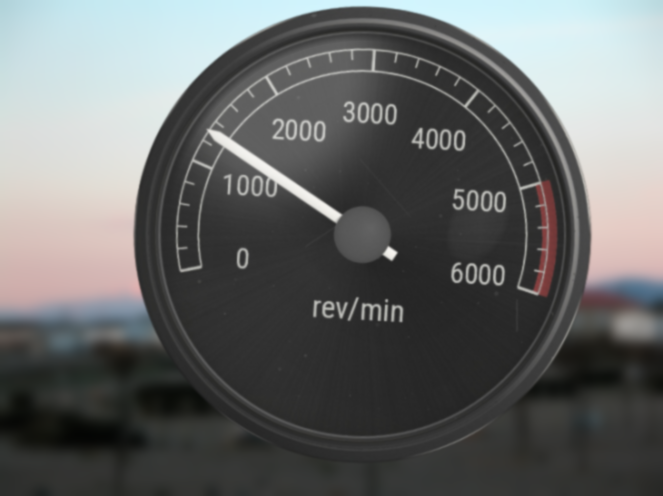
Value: 1300 rpm
